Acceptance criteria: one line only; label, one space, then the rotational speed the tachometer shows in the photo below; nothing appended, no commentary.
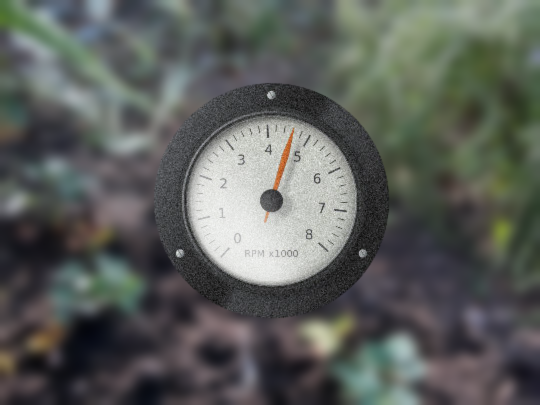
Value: 4600 rpm
